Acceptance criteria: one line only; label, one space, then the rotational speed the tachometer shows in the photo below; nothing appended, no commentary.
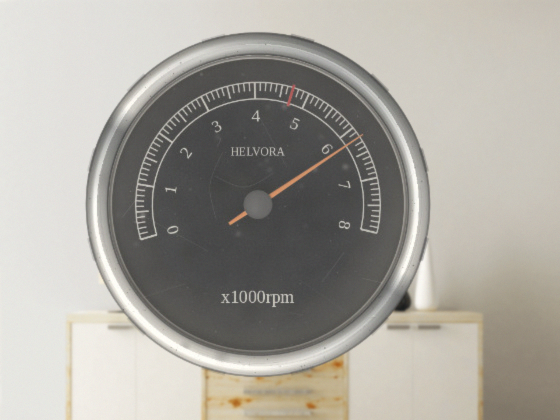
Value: 6200 rpm
